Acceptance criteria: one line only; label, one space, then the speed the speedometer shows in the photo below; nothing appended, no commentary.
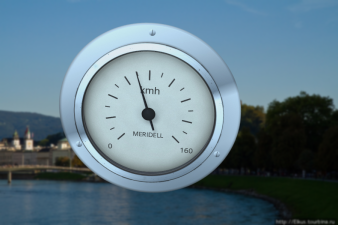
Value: 70 km/h
